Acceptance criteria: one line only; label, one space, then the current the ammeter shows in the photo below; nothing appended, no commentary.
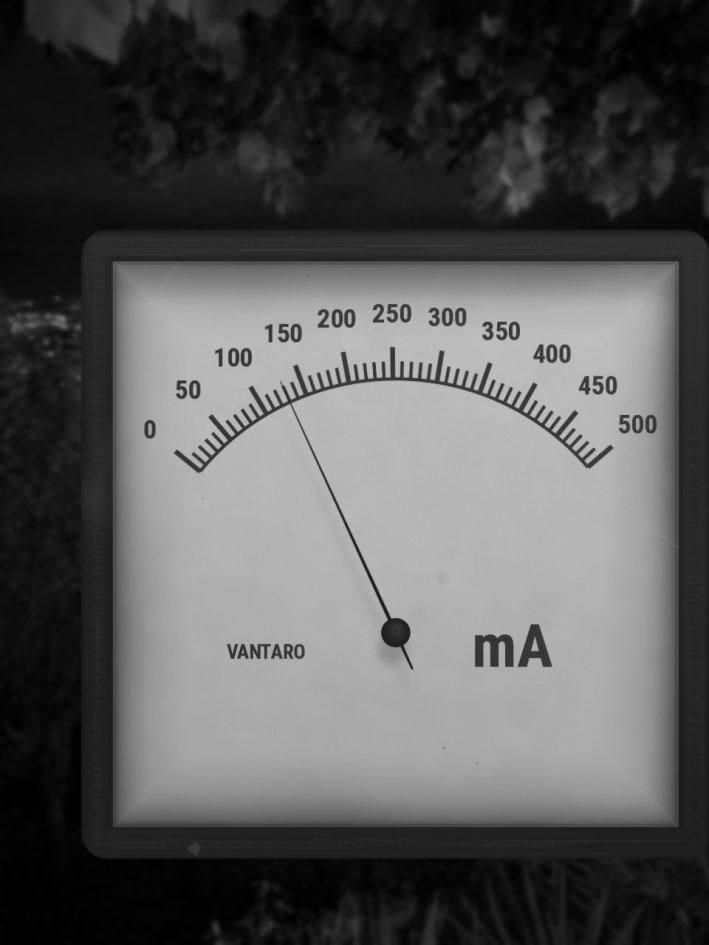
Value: 130 mA
